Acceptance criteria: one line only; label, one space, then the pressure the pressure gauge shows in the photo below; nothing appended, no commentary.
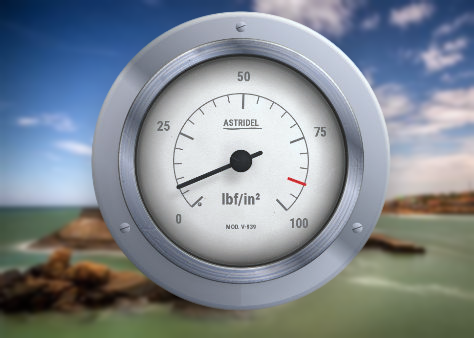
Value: 7.5 psi
